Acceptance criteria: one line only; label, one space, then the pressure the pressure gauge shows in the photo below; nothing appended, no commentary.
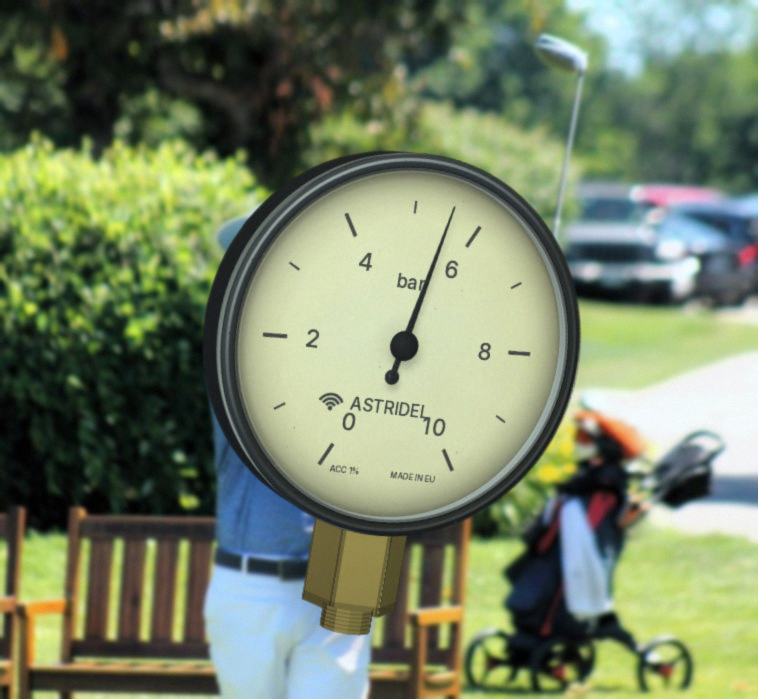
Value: 5.5 bar
